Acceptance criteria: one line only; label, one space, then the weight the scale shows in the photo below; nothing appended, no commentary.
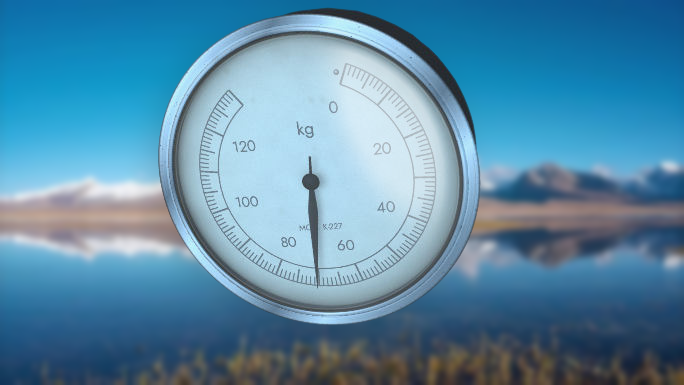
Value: 70 kg
